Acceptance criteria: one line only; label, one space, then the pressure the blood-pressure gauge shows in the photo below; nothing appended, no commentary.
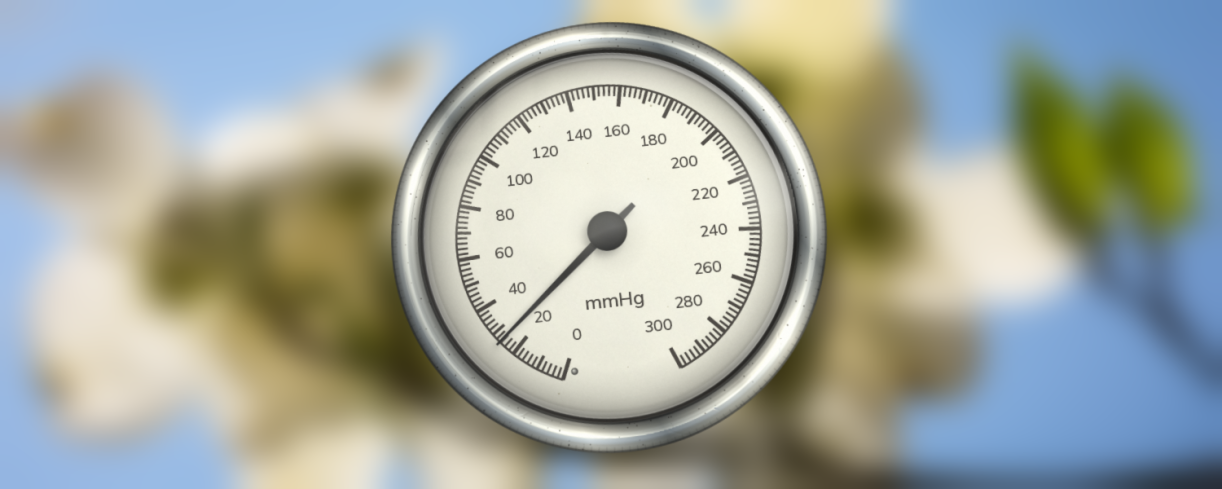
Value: 26 mmHg
